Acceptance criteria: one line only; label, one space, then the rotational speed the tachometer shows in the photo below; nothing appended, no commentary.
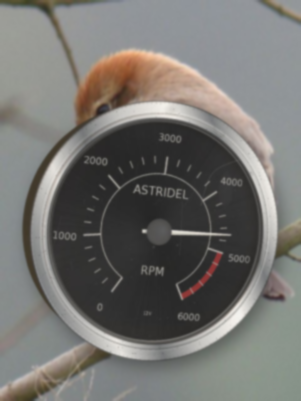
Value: 4700 rpm
